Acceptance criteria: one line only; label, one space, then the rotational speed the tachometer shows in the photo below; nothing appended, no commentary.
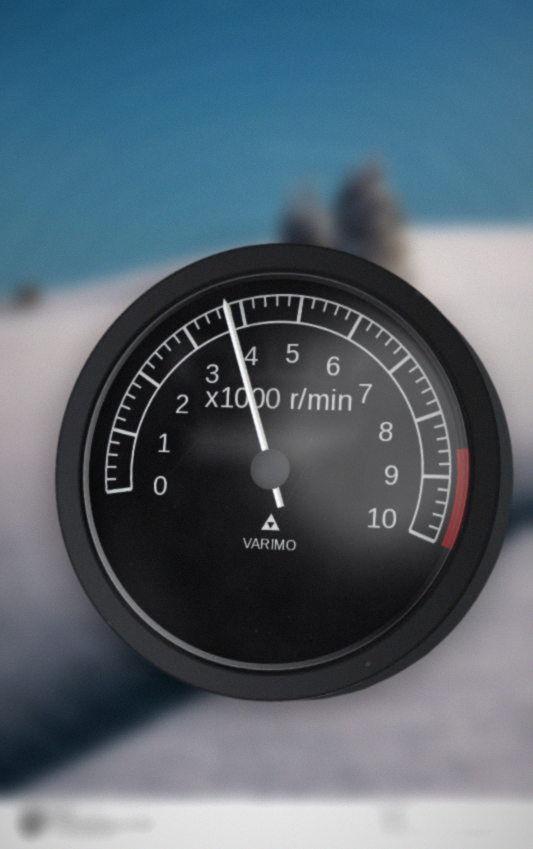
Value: 3800 rpm
